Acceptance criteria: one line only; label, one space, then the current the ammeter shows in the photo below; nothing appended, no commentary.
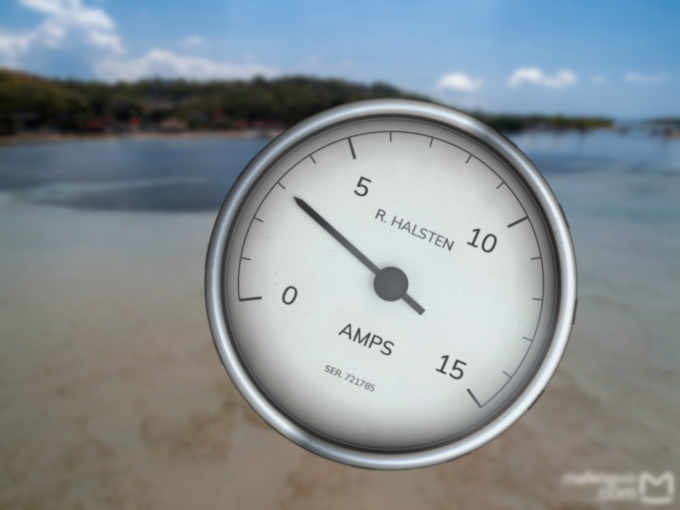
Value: 3 A
